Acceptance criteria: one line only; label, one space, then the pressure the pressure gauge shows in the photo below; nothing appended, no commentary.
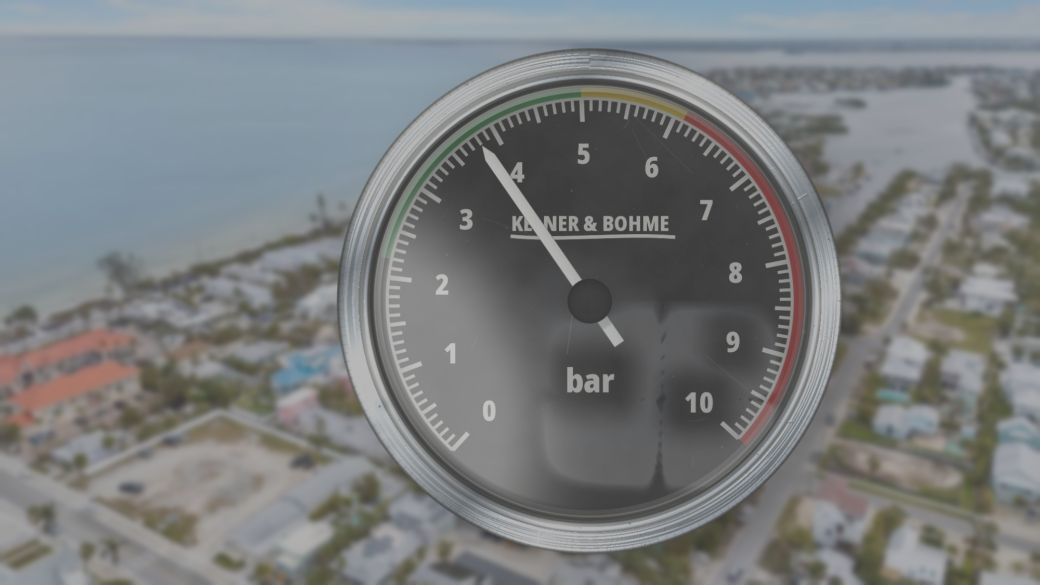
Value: 3.8 bar
